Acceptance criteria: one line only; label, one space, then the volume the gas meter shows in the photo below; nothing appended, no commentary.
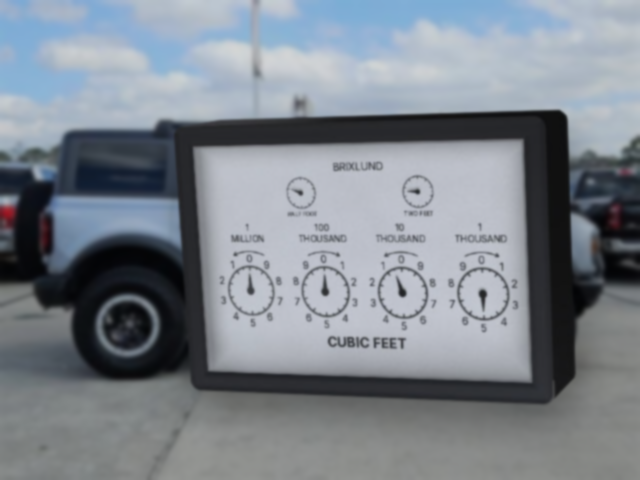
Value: 500 ft³
